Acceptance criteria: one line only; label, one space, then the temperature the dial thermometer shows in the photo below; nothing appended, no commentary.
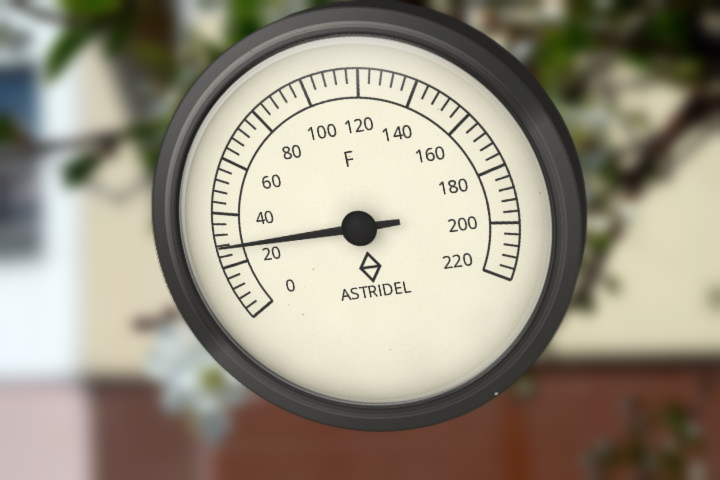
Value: 28 °F
